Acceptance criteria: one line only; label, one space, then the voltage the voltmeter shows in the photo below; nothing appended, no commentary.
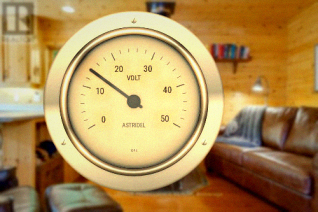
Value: 14 V
